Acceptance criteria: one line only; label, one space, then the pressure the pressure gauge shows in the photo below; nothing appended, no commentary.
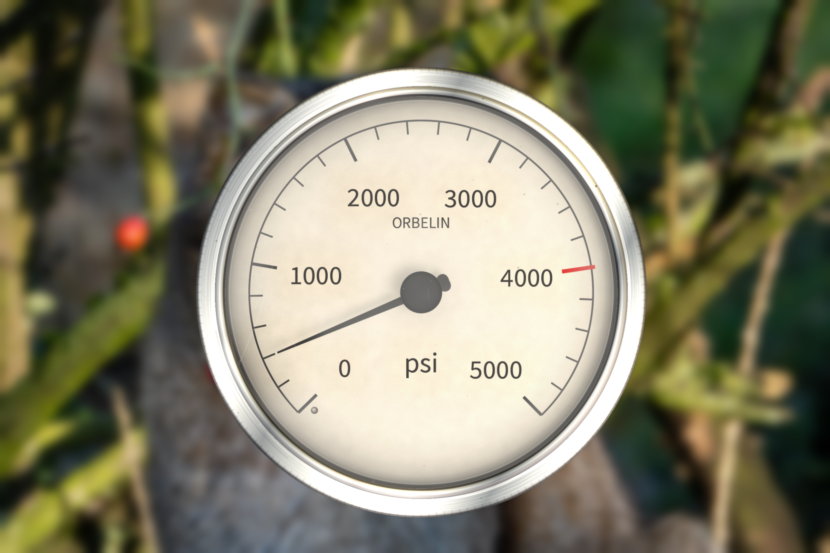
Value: 400 psi
